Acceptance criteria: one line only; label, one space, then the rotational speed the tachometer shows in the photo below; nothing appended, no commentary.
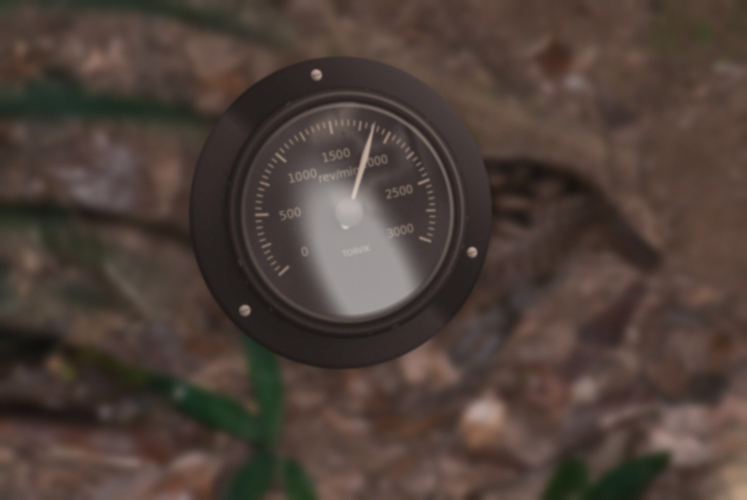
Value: 1850 rpm
